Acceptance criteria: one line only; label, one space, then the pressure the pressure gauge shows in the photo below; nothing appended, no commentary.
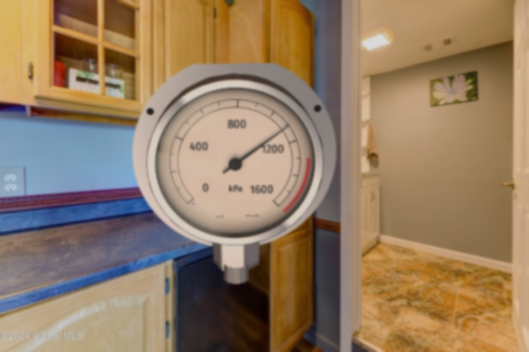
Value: 1100 kPa
